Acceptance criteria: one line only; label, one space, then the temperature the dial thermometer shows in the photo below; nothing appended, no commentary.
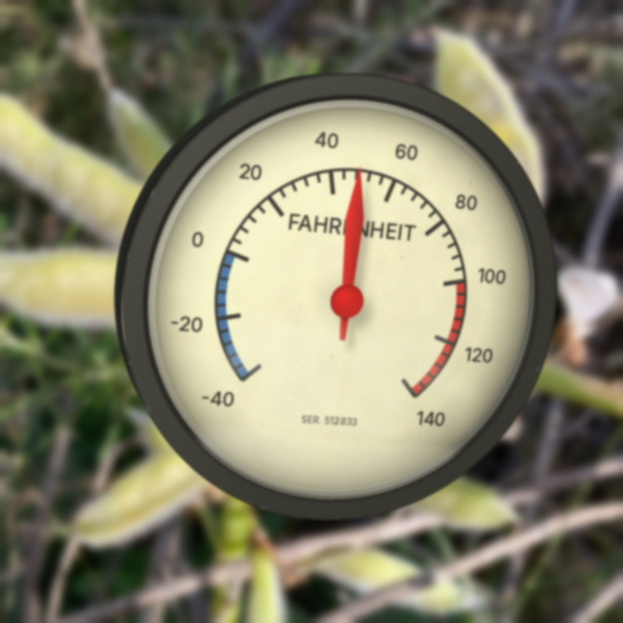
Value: 48 °F
